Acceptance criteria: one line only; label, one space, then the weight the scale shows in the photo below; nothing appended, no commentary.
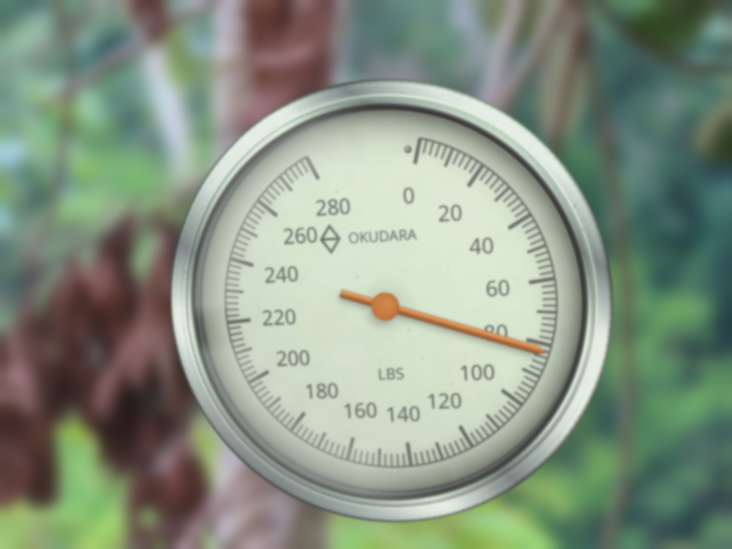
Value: 82 lb
